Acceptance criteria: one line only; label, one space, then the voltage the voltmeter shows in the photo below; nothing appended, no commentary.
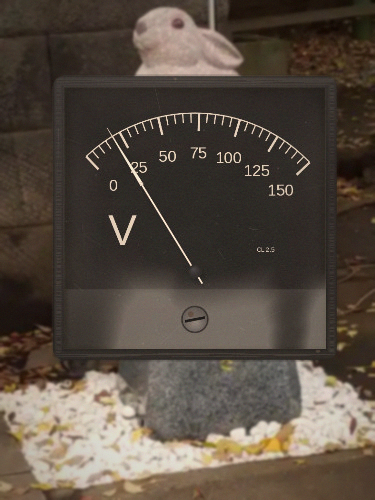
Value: 20 V
